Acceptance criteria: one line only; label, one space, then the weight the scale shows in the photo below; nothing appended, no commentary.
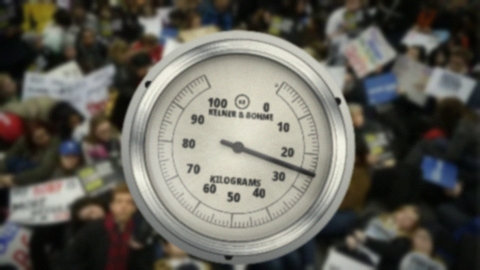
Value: 25 kg
